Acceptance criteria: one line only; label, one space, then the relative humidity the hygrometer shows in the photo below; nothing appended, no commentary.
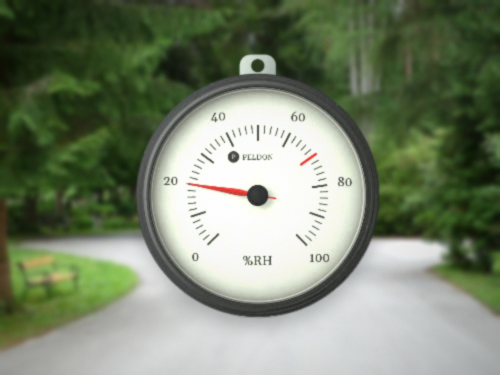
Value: 20 %
